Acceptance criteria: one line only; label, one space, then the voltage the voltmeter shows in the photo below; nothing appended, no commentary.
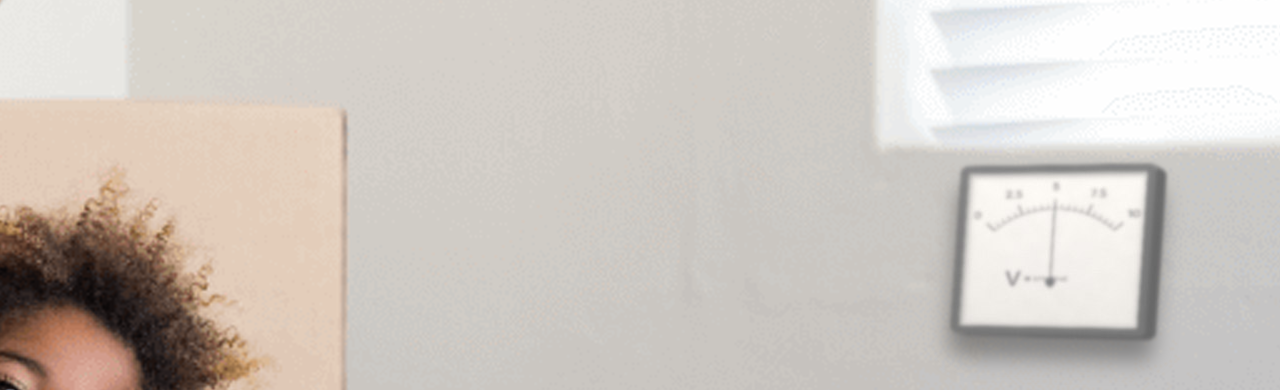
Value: 5 V
